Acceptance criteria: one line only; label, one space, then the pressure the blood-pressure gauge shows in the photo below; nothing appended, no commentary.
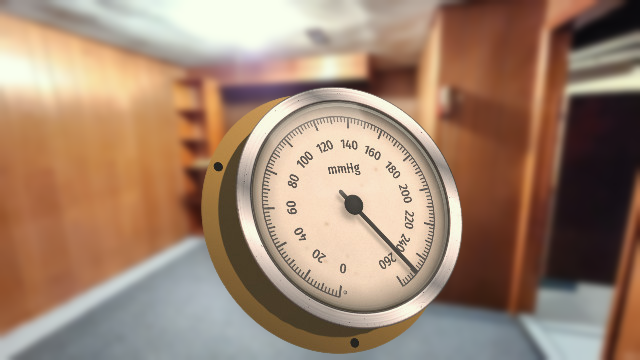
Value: 250 mmHg
